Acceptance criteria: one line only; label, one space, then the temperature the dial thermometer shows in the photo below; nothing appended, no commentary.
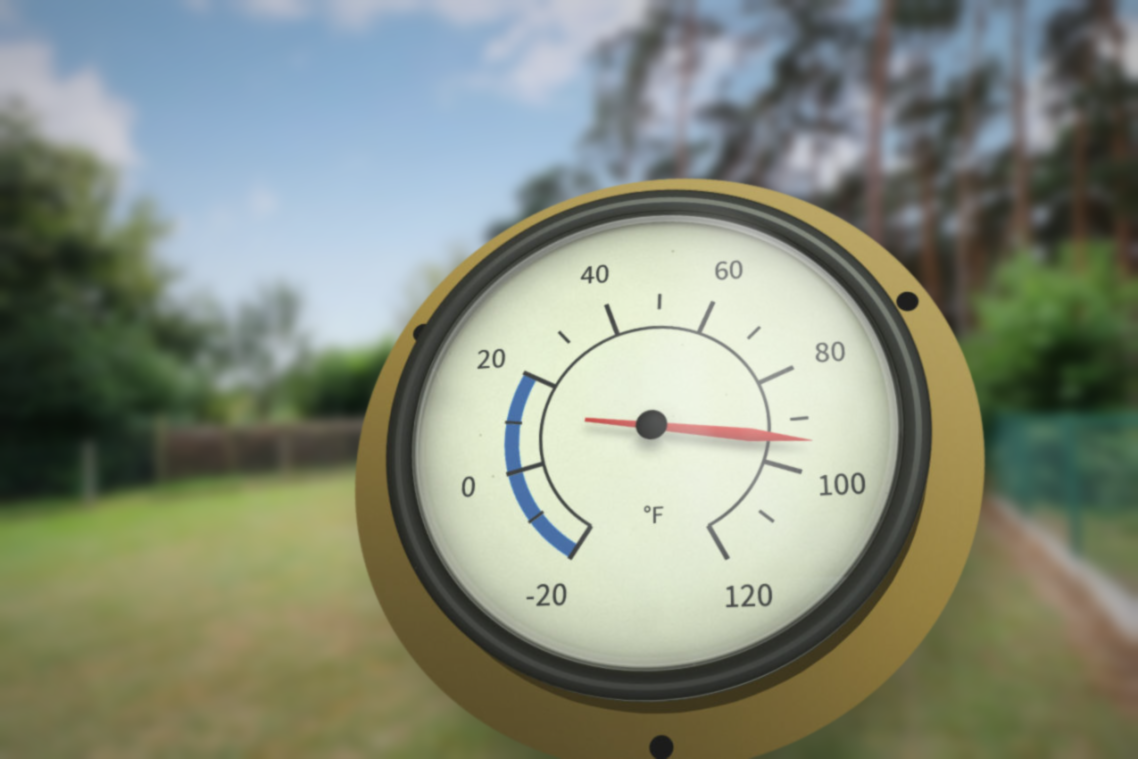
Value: 95 °F
